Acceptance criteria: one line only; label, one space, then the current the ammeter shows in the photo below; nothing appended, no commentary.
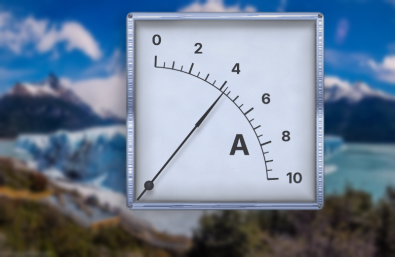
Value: 4.25 A
